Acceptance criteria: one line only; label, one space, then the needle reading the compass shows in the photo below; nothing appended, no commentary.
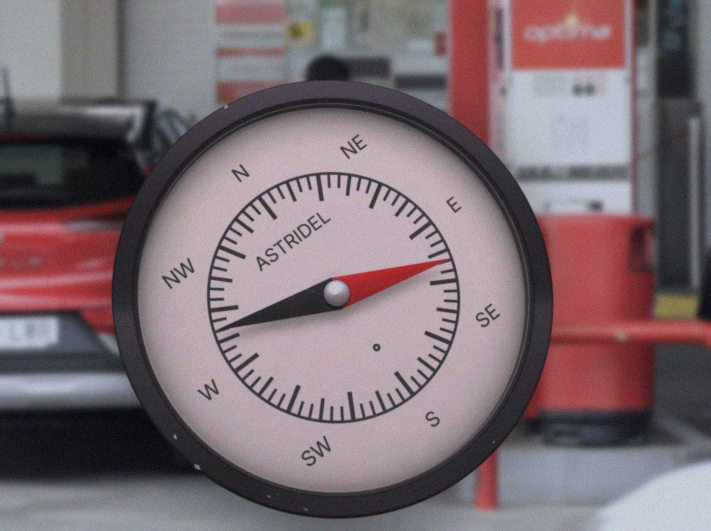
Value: 110 °
